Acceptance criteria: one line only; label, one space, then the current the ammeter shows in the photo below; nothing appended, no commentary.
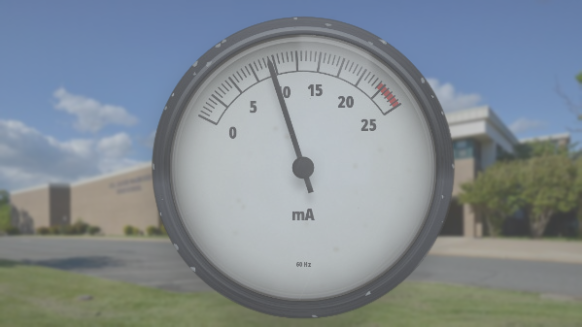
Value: 9.5 mA
